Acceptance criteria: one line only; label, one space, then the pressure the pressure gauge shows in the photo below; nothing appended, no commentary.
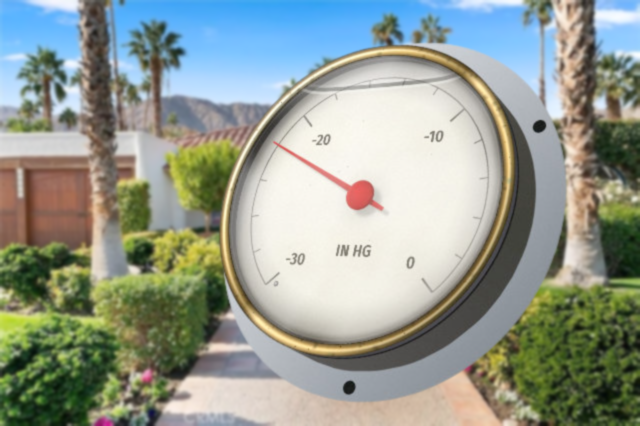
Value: -22 inHg
